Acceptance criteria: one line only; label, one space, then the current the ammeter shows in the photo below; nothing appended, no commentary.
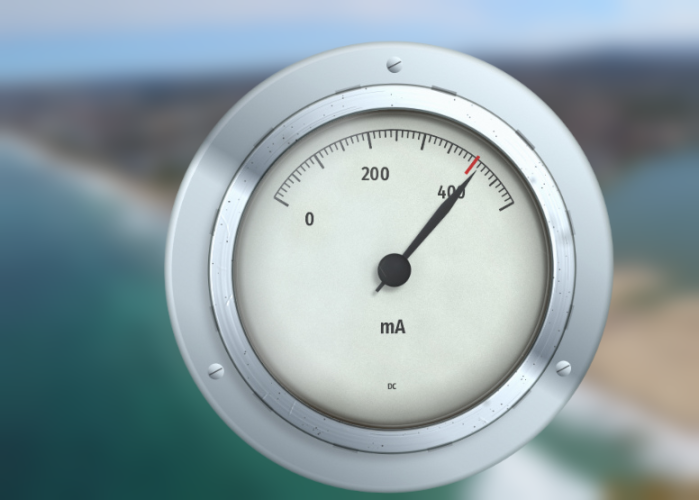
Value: 410 mA
